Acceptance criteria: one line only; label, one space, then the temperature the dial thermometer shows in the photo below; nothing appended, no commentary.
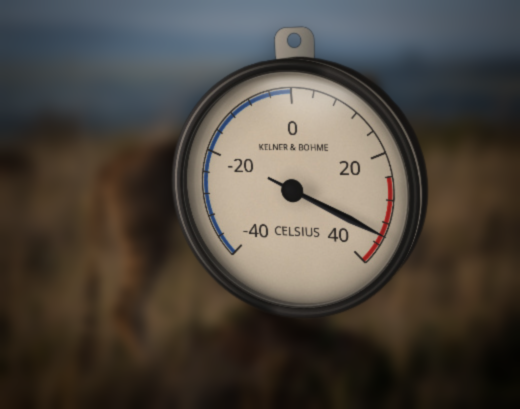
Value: 34 °C
